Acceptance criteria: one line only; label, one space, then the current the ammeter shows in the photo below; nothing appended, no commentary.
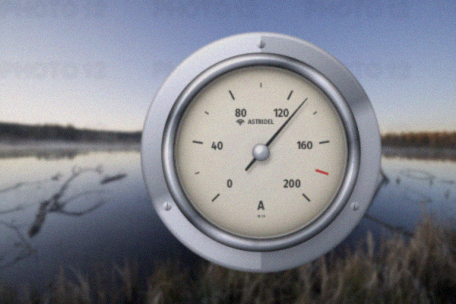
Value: 130 A
